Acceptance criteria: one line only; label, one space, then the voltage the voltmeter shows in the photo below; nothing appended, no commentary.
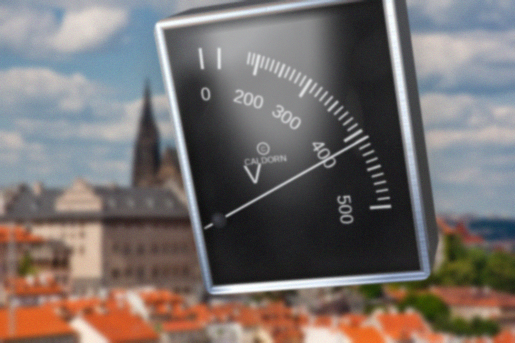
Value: 410 V
